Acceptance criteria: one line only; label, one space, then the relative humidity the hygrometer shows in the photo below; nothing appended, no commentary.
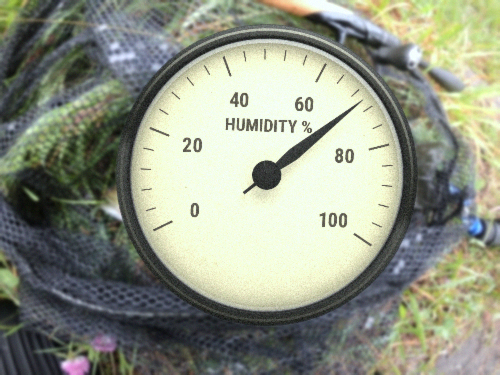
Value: 70 %
